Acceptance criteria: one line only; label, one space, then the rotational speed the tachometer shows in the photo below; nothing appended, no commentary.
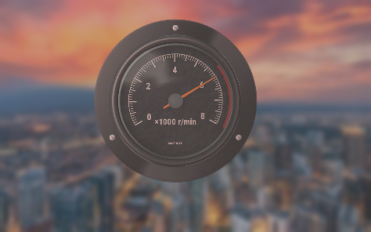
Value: 6000 rpm
